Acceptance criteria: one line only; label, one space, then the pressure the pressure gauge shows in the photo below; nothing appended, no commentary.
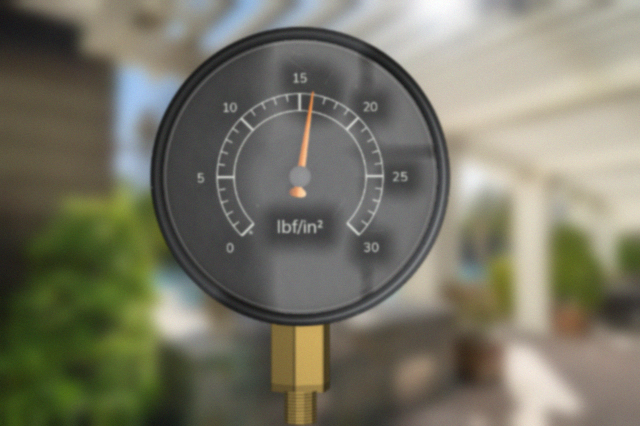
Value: 16 psi
